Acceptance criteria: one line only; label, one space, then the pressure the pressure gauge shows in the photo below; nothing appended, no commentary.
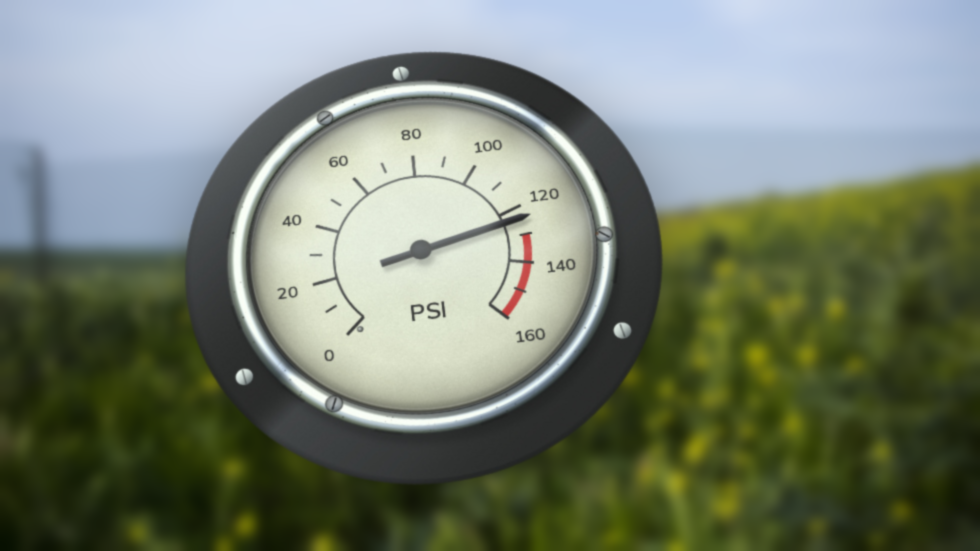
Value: 125 psi
